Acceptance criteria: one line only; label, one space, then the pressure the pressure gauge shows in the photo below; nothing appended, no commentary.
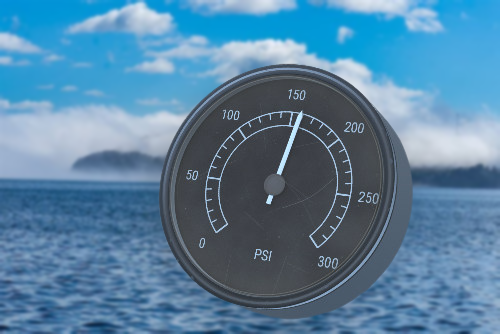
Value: 160 psi
